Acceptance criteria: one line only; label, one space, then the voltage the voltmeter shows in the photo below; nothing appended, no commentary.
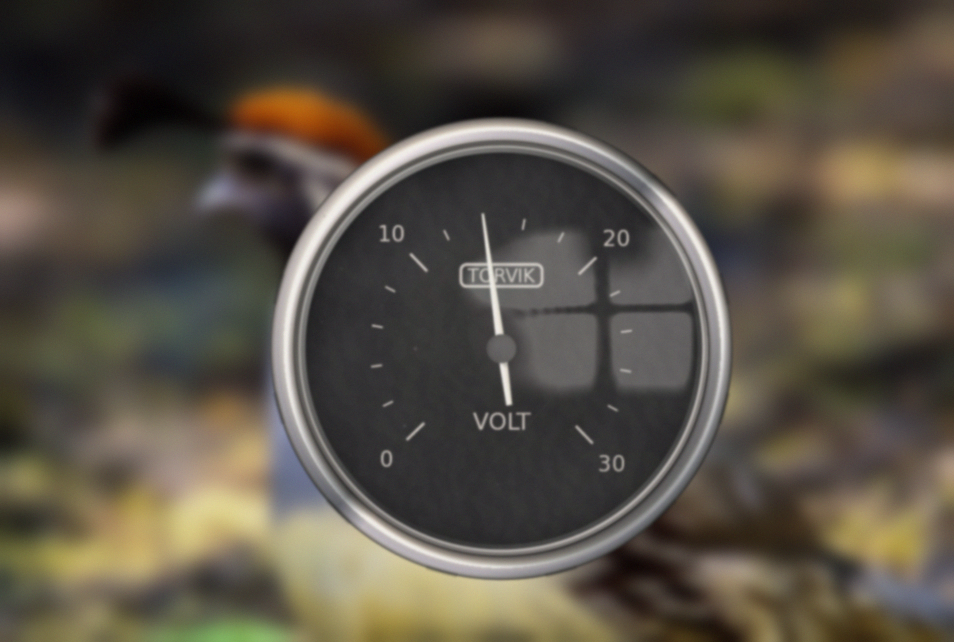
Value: 14 V
